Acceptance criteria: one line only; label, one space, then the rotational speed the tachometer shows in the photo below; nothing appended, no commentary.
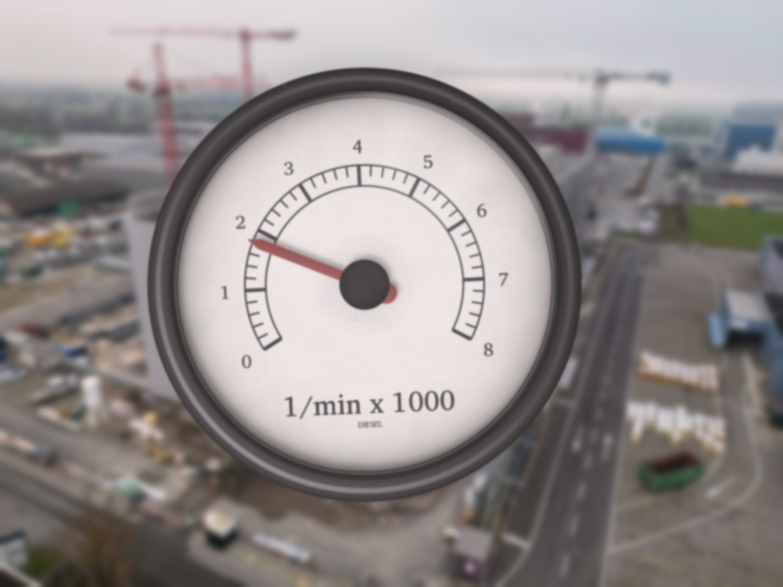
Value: 1800 rpm
